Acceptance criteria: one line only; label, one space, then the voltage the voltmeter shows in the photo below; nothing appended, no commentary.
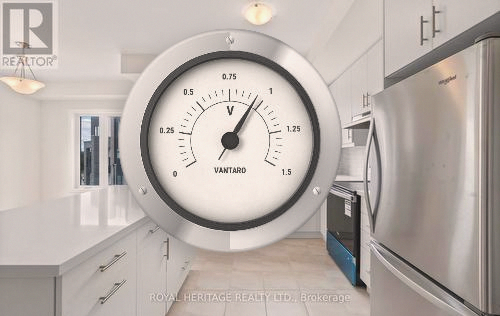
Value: 0.95 V
